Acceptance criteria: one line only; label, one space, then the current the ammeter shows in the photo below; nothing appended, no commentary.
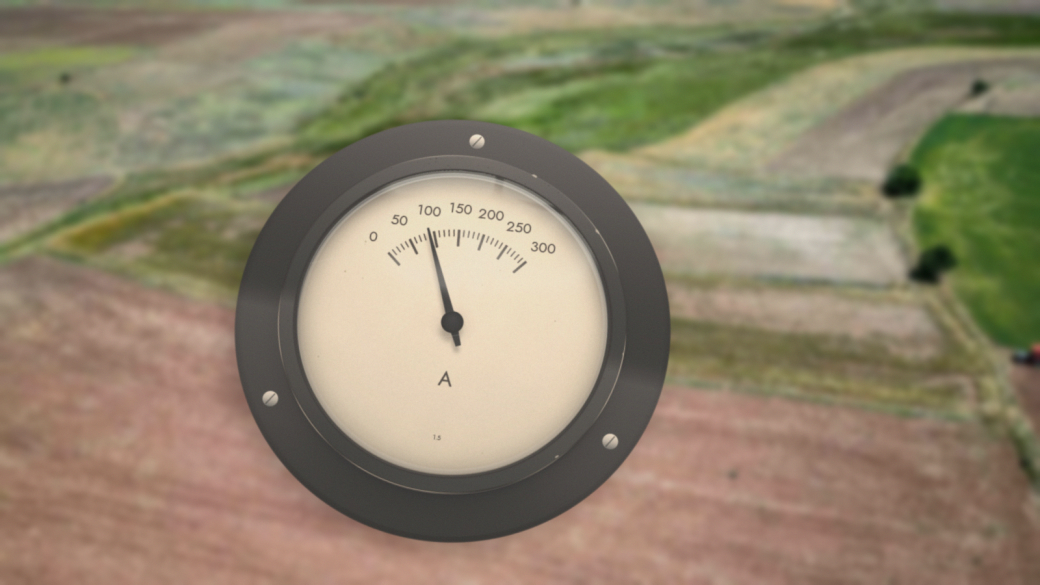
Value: 90 A
